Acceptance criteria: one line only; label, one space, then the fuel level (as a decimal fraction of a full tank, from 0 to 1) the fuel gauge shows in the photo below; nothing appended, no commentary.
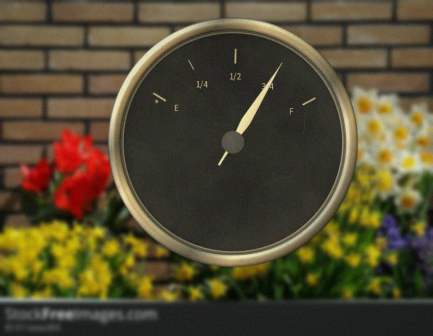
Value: 0.75
